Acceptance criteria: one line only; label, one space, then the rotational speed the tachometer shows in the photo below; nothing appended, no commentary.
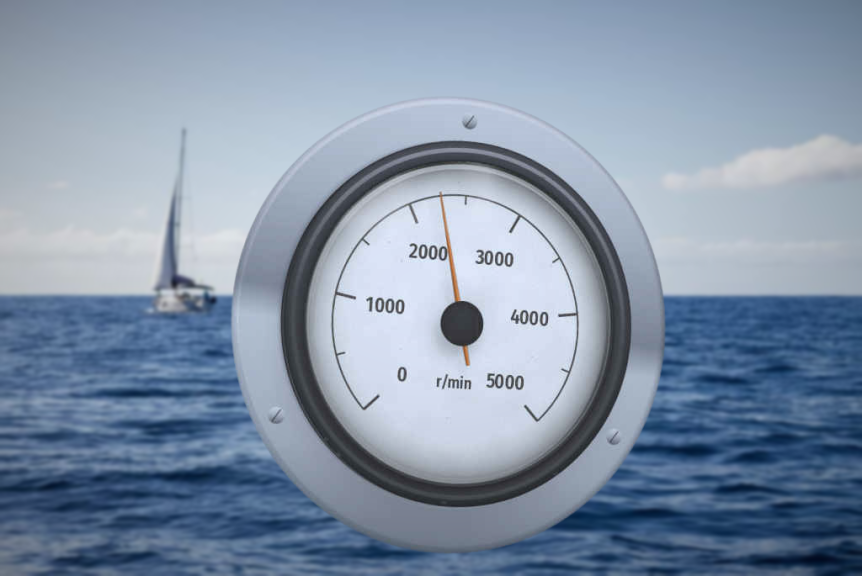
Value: 2250 rpm
